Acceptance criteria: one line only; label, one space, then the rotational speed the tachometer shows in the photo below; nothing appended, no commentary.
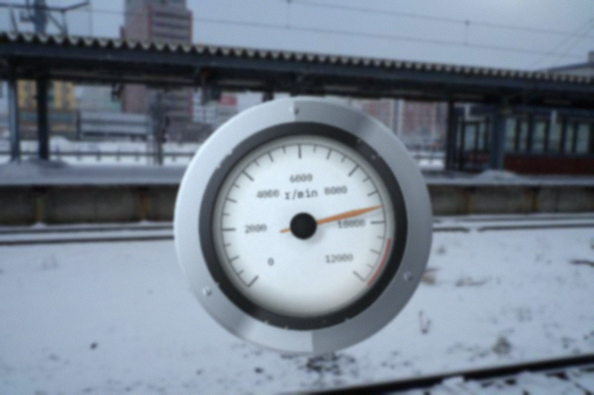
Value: 9500 rpm
